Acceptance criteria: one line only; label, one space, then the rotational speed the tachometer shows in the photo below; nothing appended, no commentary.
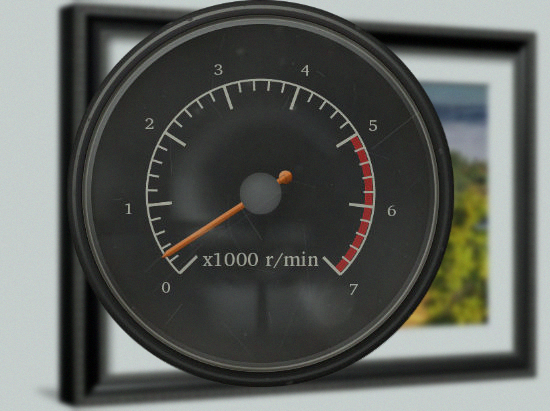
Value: 300 rpm
